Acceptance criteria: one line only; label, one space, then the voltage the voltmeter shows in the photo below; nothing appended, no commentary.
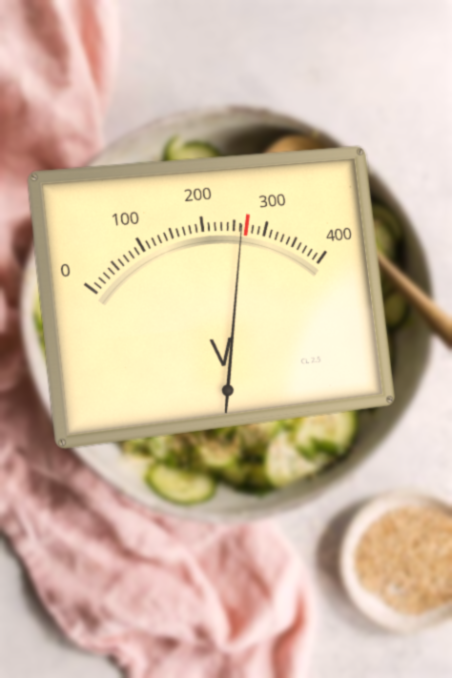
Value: 260 V
